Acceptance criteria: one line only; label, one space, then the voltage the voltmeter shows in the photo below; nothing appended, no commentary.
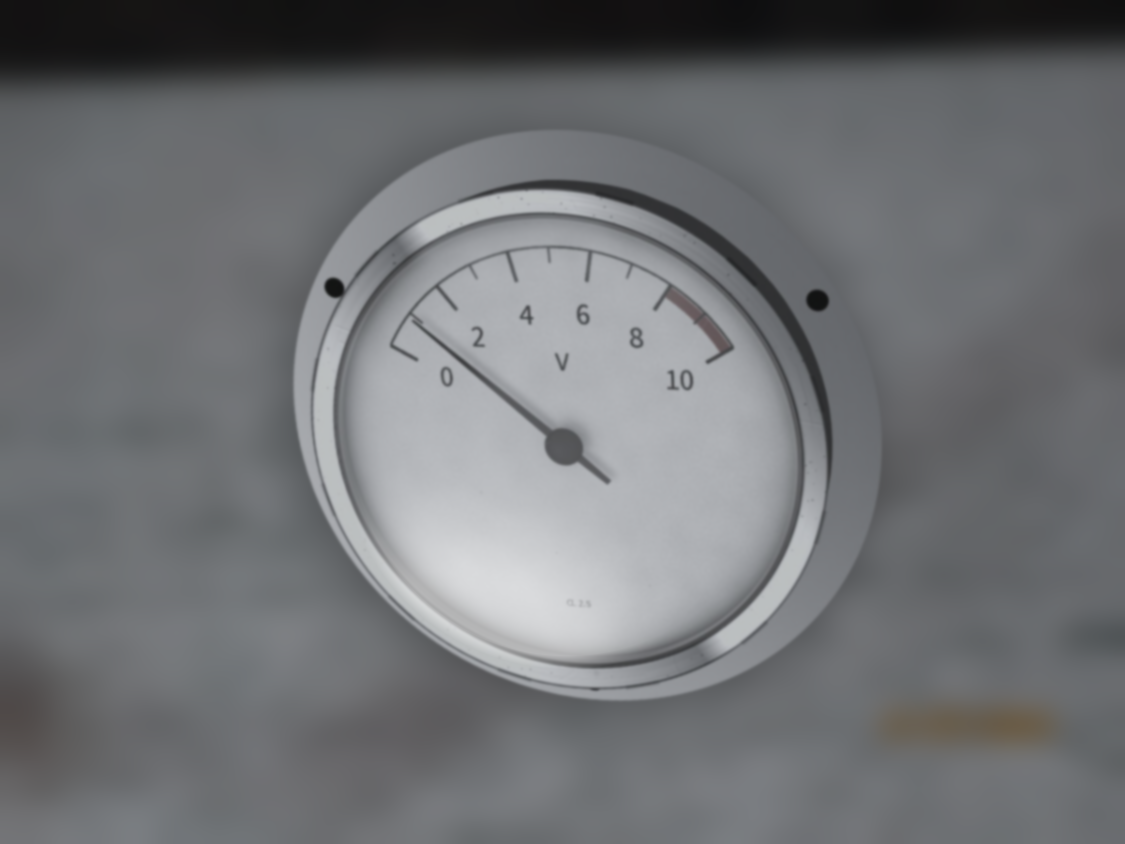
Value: 1 V
